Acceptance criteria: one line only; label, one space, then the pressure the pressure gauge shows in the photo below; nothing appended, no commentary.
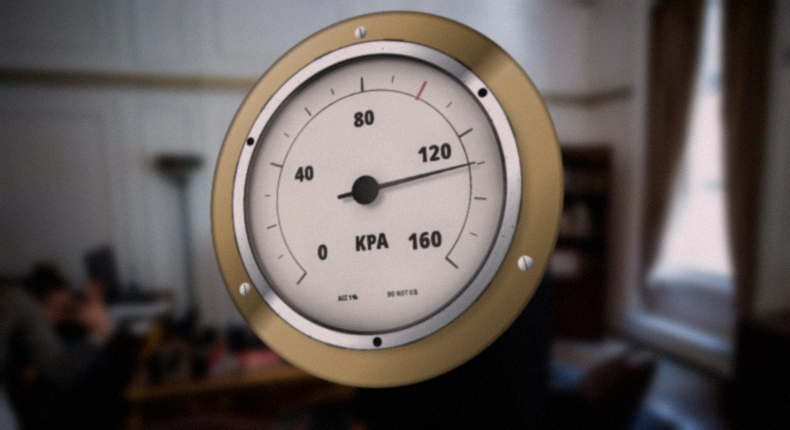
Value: 130 kPa
